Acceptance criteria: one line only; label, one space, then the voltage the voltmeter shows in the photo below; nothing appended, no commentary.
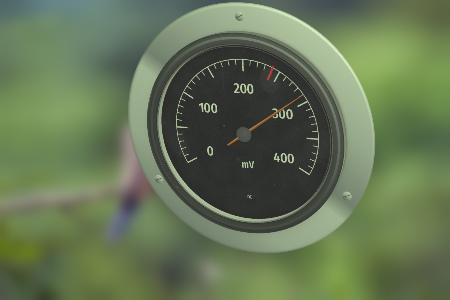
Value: 290 mV
